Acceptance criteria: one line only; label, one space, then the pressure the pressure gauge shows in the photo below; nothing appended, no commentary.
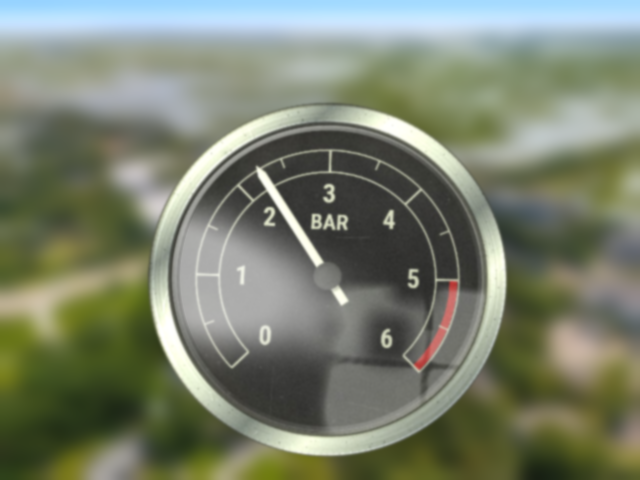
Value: 2.25 bar
